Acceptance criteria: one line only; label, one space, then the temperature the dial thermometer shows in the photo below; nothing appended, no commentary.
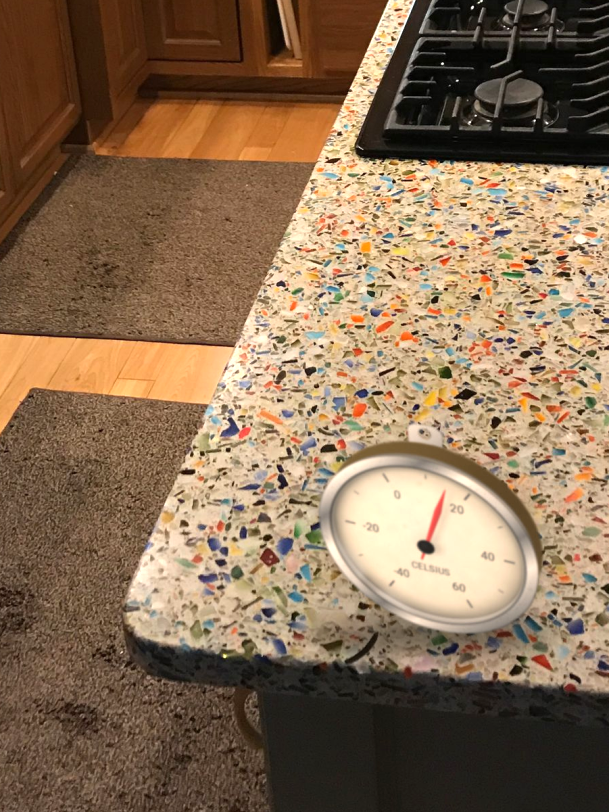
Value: 15 °C
